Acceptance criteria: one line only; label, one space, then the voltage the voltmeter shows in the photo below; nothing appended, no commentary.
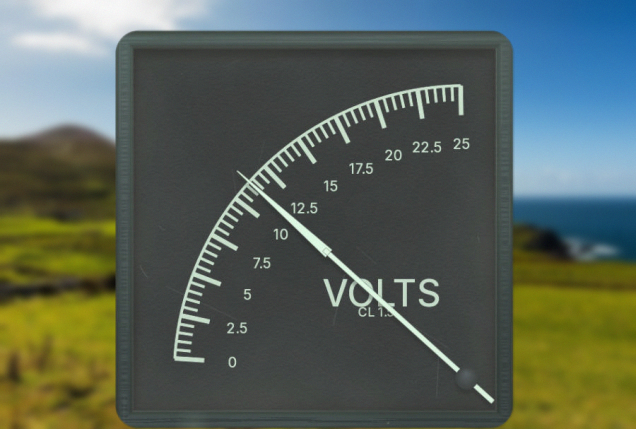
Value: 11.25 V
